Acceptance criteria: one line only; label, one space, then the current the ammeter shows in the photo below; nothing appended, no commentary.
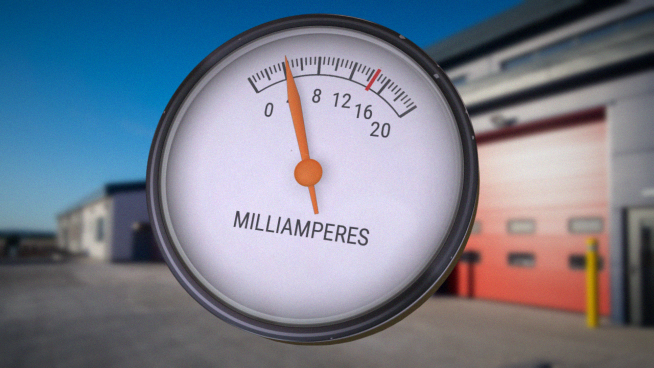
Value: 4.5 mA
